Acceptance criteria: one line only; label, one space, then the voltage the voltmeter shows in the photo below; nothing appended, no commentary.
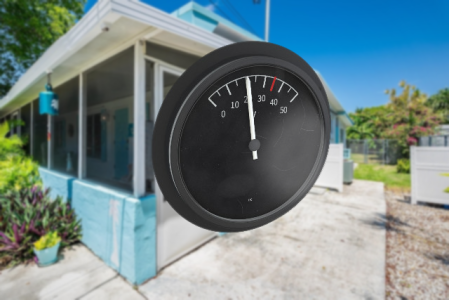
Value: 20 V
